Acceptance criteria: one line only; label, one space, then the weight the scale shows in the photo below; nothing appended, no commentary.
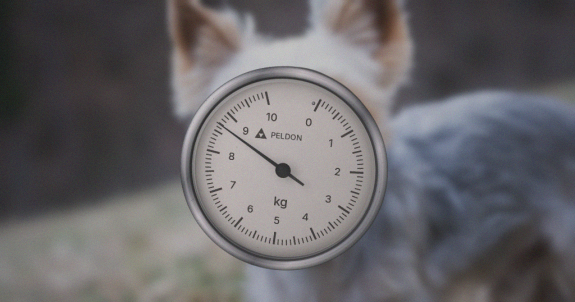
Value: 8.7 kg
